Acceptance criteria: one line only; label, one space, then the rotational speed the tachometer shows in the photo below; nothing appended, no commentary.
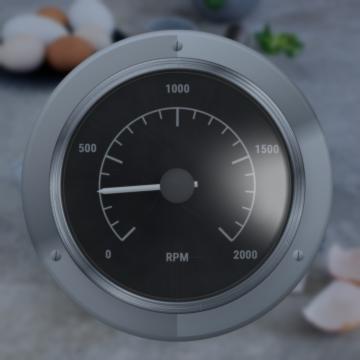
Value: 300 rpm
